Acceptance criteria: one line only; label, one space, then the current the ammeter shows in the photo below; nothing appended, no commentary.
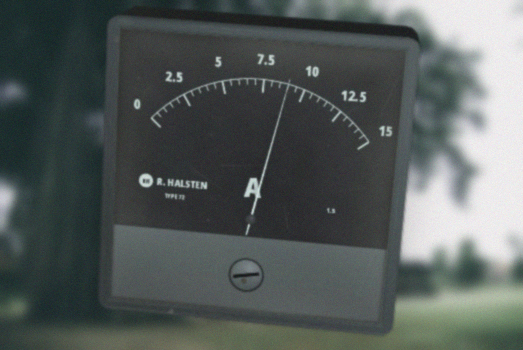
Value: 9 A
